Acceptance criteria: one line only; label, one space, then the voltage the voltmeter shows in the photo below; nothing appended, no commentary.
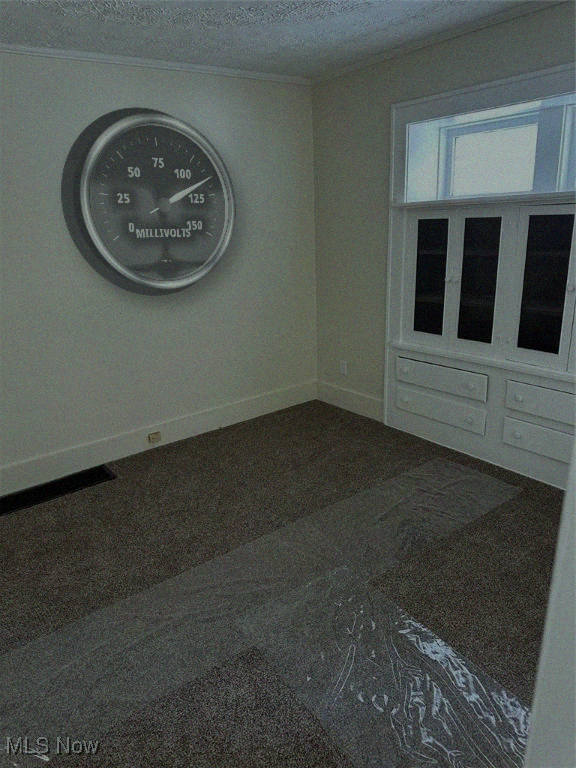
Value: 115 mV
